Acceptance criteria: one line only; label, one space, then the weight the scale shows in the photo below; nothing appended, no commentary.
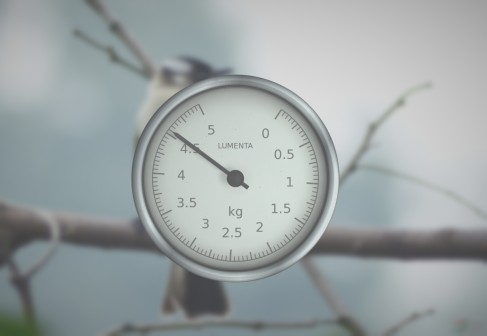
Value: 4.55 kg
